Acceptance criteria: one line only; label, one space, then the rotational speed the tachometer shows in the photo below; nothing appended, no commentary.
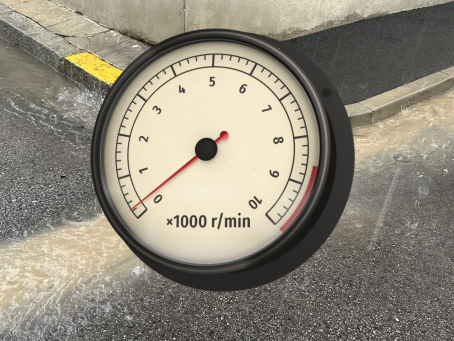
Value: 200 rpm
